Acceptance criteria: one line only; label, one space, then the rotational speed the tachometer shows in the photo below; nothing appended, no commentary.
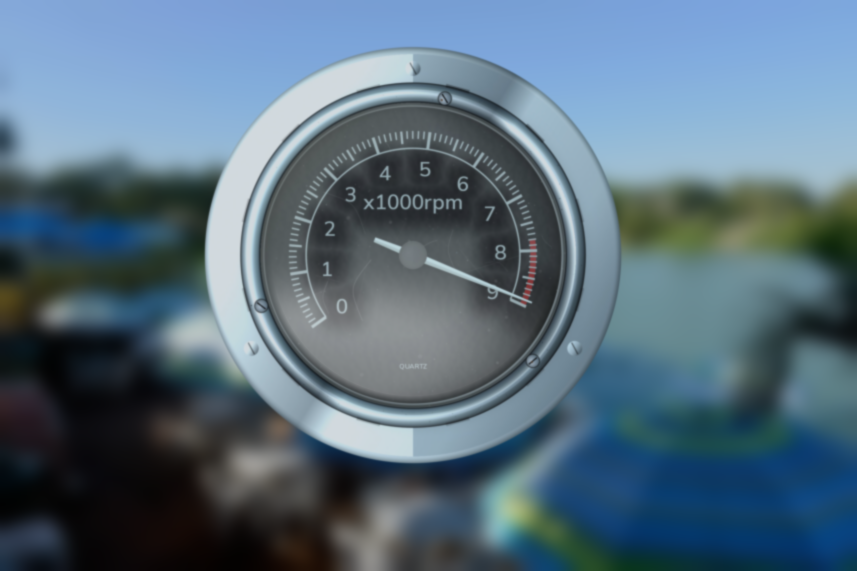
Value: 8900 rpm
